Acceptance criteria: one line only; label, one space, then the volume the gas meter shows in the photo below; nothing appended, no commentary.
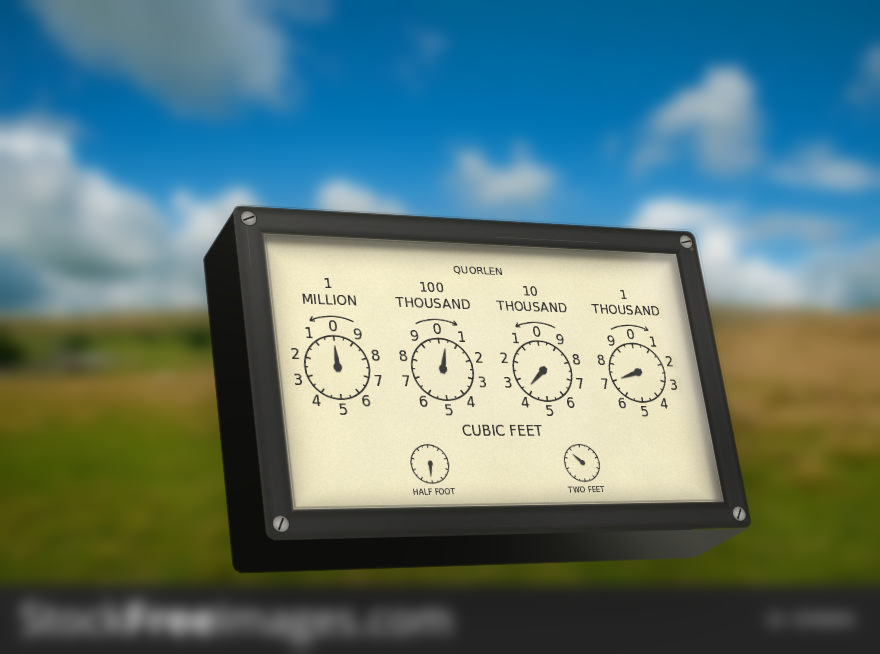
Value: 3700 ft³
